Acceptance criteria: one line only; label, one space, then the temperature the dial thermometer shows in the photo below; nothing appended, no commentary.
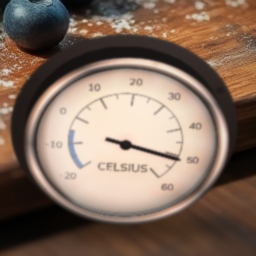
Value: 50 °C
